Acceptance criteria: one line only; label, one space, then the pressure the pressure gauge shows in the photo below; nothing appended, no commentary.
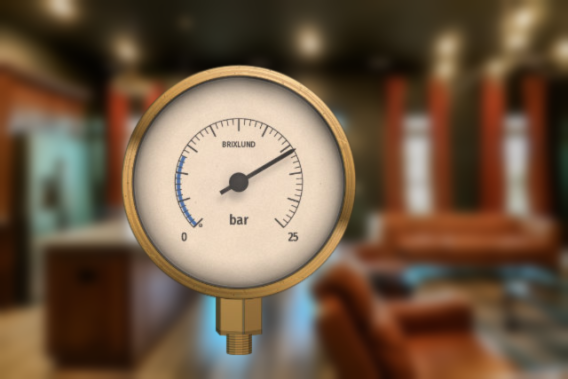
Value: 18 bar
